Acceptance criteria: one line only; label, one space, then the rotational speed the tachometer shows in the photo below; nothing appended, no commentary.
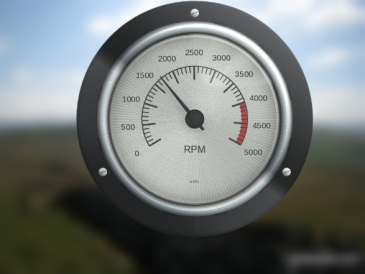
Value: 1700 rpm
